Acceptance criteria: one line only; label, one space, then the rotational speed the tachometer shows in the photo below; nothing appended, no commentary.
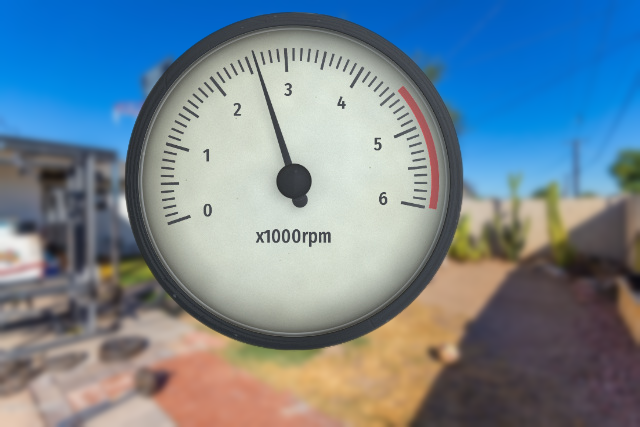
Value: 2600 rpm
